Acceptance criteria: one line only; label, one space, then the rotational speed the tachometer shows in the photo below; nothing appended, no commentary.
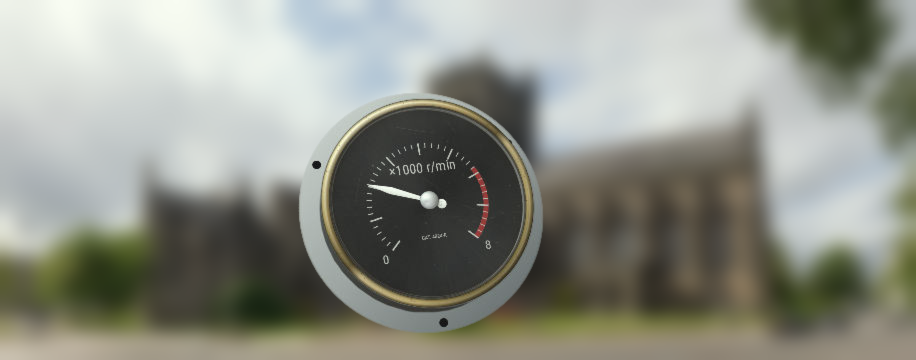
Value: 2000 rpm
